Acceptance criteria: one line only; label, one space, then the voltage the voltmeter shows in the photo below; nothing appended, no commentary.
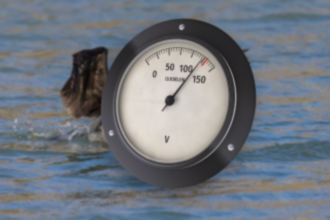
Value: 125 V
